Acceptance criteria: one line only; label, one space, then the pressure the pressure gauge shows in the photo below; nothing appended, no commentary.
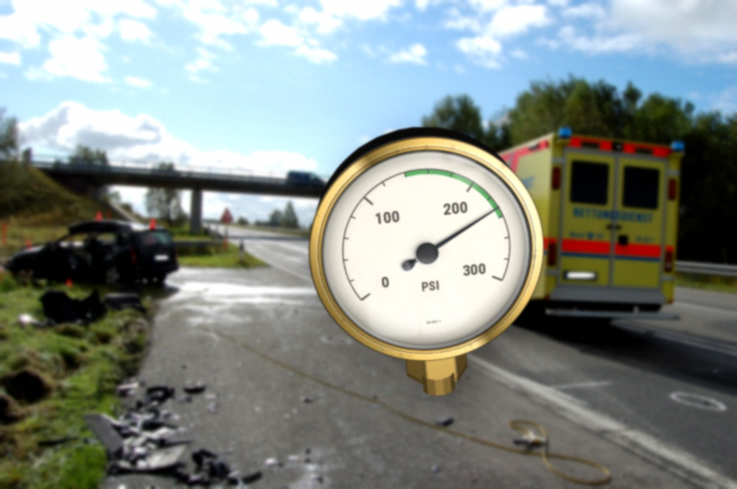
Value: 230 psi
